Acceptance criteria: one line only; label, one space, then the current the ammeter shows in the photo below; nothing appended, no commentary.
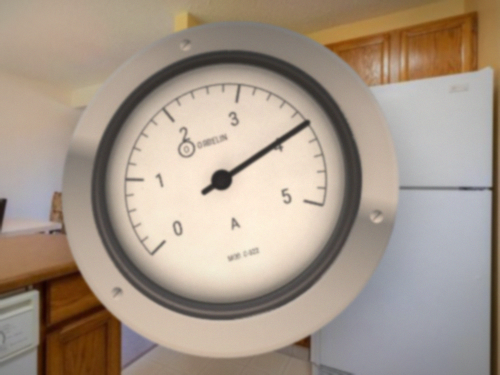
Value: 4 A
